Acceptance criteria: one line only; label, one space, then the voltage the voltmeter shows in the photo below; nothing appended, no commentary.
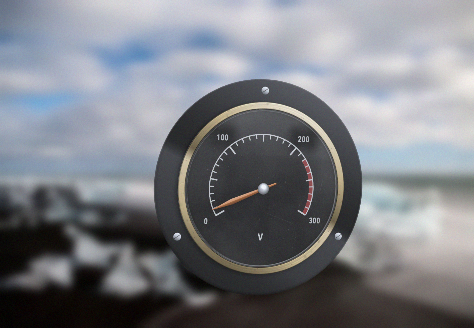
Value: 10 V
